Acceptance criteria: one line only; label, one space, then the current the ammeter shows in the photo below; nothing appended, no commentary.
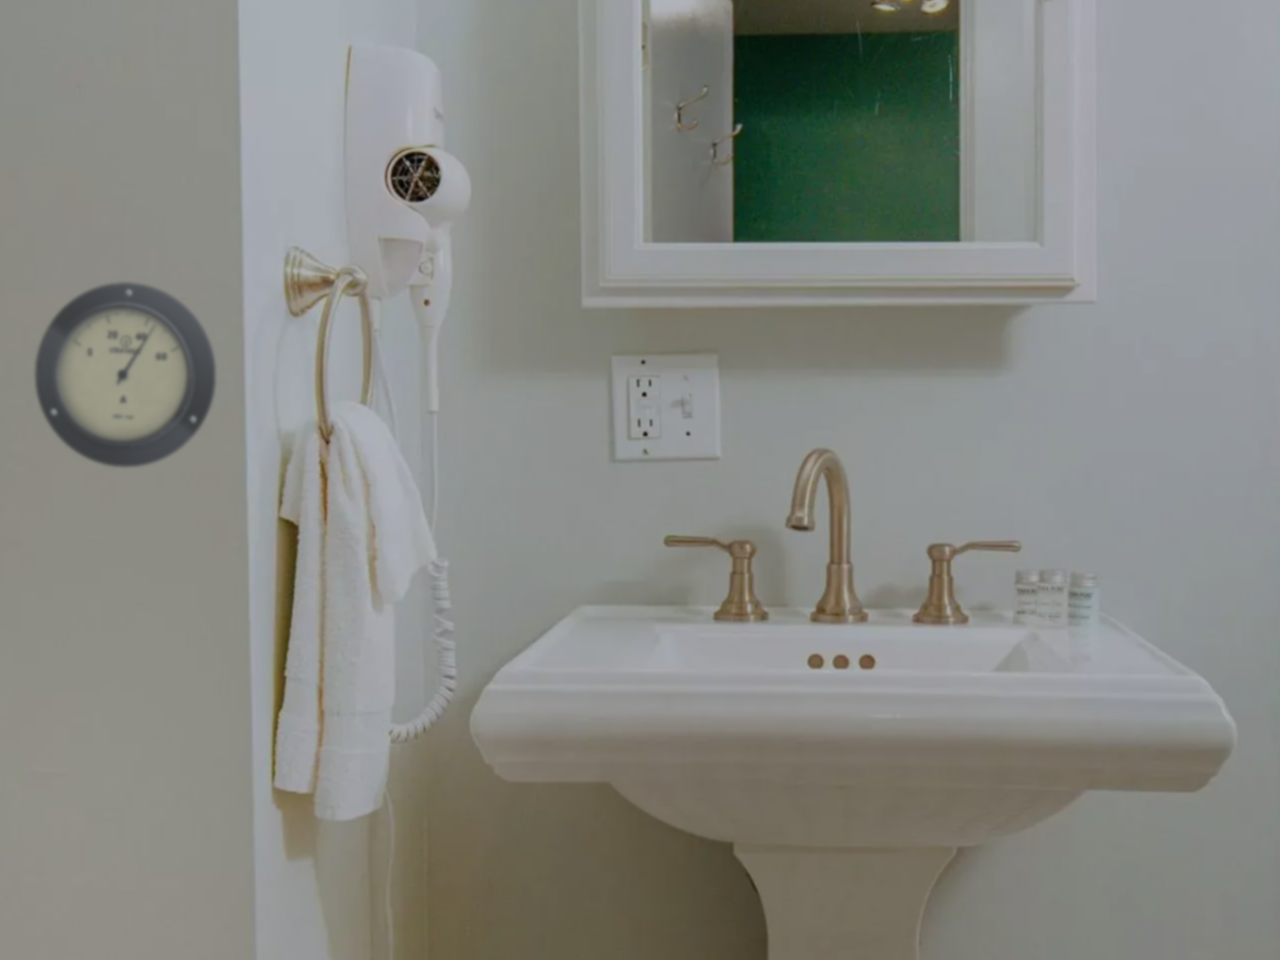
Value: 45 A
